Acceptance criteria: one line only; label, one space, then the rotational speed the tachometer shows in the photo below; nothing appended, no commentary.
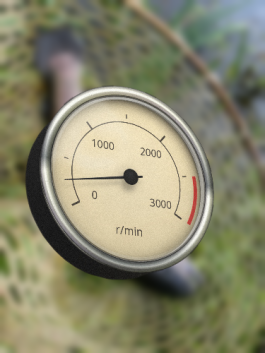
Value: 250 rpm
